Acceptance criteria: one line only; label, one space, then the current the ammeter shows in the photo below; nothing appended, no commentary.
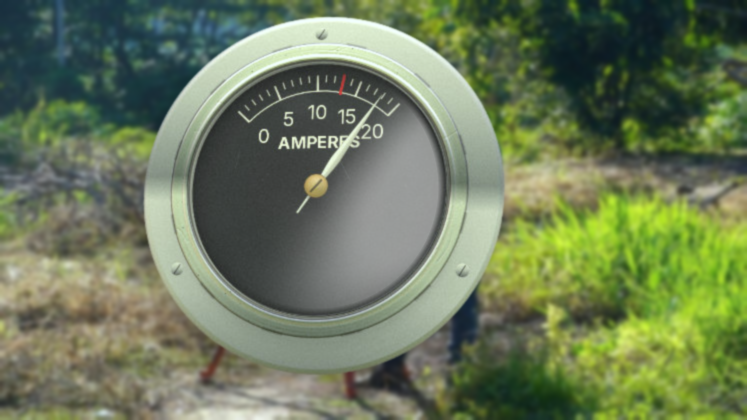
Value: 18 A
